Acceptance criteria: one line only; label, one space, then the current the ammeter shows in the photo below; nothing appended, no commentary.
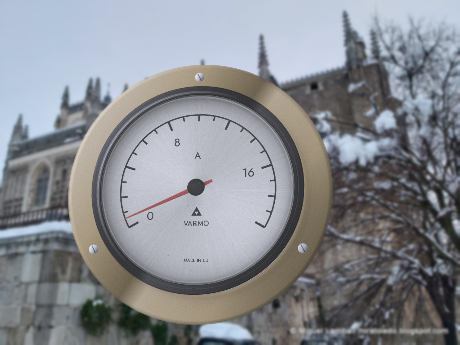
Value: 0.5 A
